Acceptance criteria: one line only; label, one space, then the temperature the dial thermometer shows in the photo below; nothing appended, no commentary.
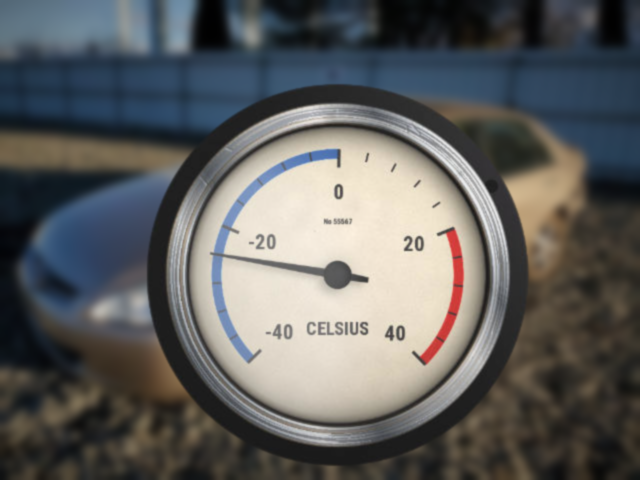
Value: -24 °C
